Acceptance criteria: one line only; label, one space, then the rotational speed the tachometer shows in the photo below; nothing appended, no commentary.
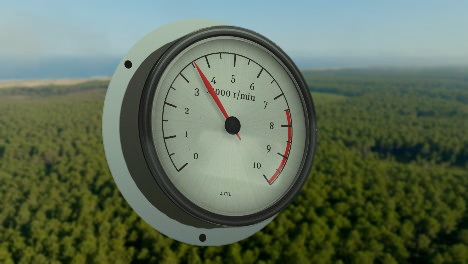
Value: 3500 rpm
